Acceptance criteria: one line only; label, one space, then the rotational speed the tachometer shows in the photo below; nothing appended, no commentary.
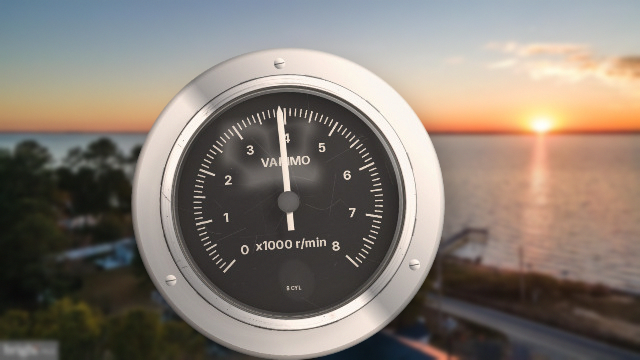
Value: 3900 rpm
